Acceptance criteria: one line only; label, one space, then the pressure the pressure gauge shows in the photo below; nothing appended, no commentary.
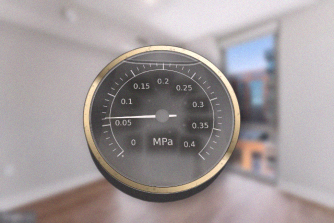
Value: 0.06 MPa
